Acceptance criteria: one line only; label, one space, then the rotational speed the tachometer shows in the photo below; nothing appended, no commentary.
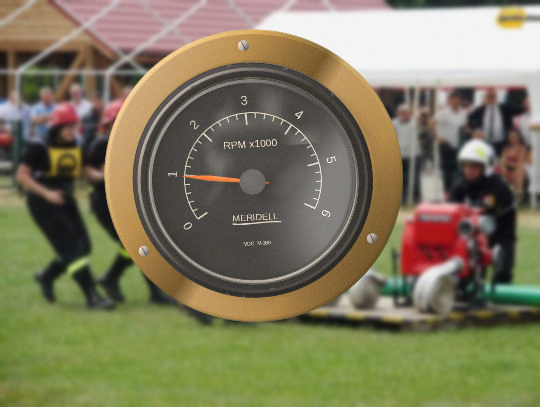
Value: 1000 rpm
